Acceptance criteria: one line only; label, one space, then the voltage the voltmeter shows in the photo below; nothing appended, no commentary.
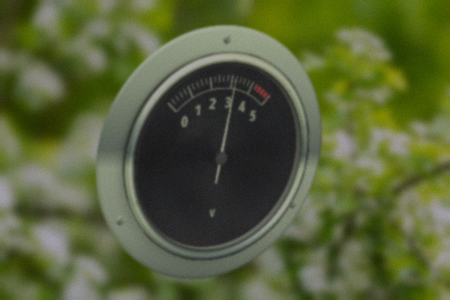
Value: 3 V
